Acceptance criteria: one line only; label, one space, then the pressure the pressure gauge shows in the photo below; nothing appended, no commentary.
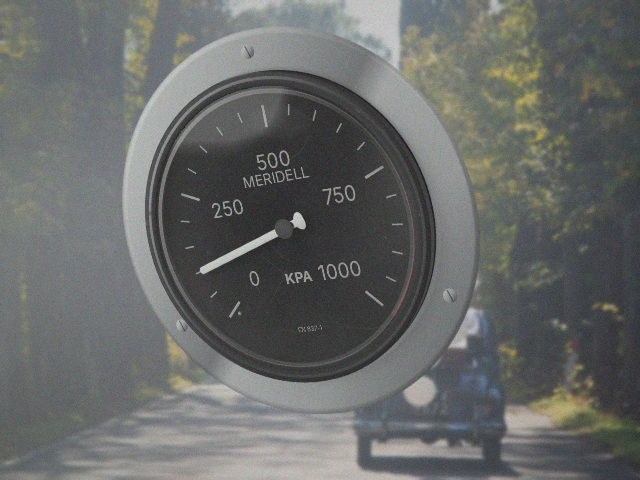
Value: 100 kPa
